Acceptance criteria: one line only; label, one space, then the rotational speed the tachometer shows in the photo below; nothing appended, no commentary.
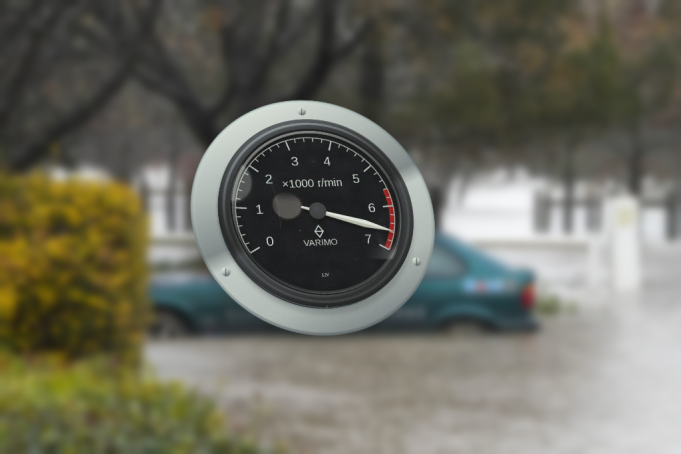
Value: 6600 rpm
